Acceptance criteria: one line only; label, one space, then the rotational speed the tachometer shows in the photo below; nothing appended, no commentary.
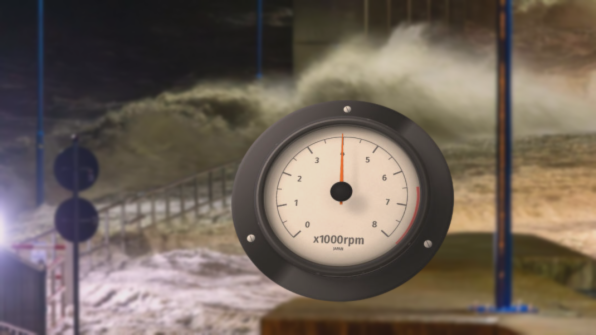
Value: 4000 rpm
